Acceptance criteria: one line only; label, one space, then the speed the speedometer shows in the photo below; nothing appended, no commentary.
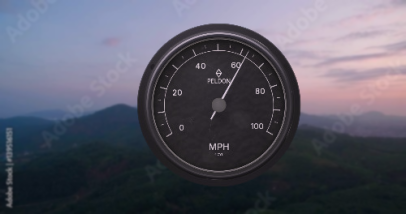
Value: 62.5 mph
